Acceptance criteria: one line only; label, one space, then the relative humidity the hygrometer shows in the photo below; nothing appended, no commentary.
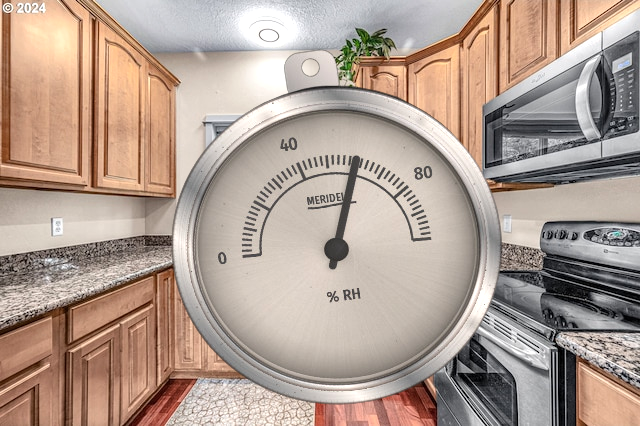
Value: 60 %
